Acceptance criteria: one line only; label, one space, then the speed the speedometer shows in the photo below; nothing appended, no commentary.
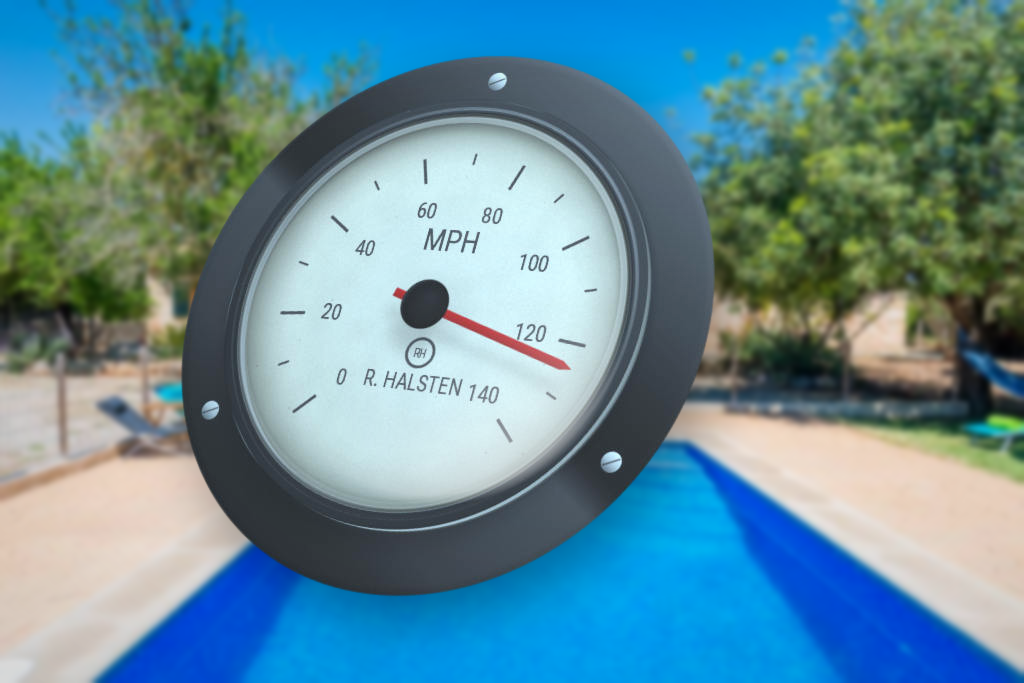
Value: 125 mph
